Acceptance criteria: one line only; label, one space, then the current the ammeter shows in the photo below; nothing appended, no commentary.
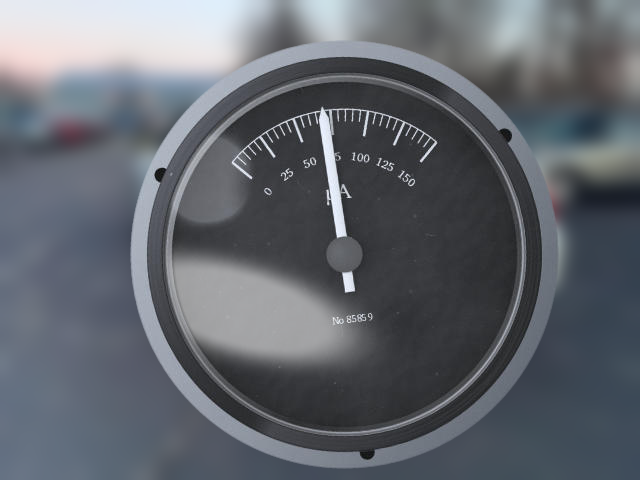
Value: 70 µA
